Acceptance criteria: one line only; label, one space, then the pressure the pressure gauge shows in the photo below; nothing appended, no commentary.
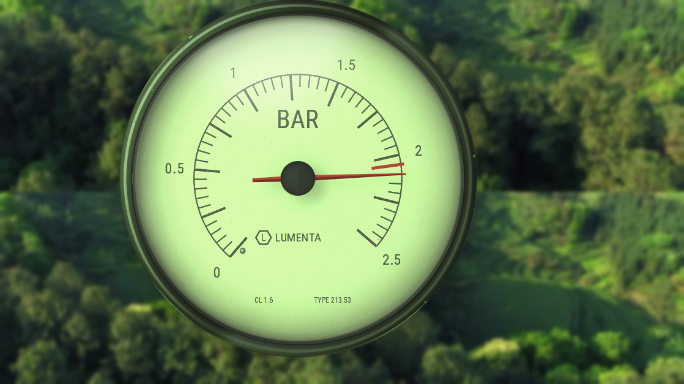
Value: 2.1 bar
